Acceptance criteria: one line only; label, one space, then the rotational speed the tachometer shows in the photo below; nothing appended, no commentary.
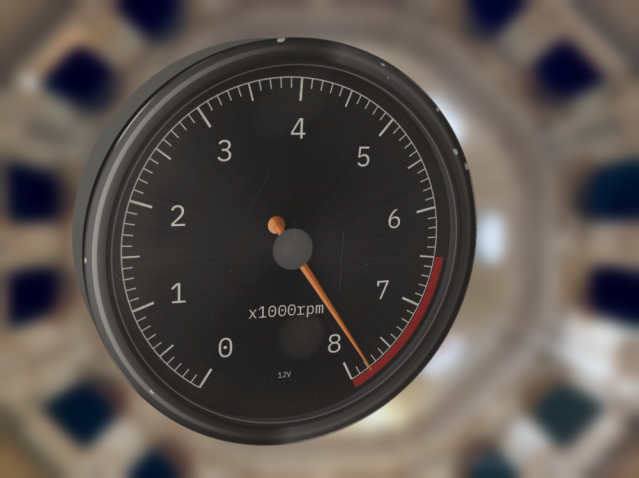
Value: 7800 rpm
